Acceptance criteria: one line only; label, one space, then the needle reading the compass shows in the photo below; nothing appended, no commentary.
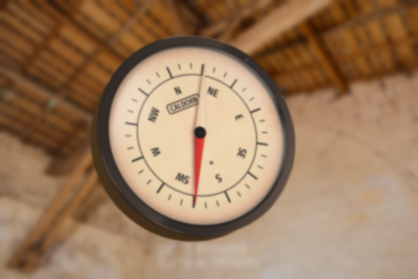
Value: 210 °
